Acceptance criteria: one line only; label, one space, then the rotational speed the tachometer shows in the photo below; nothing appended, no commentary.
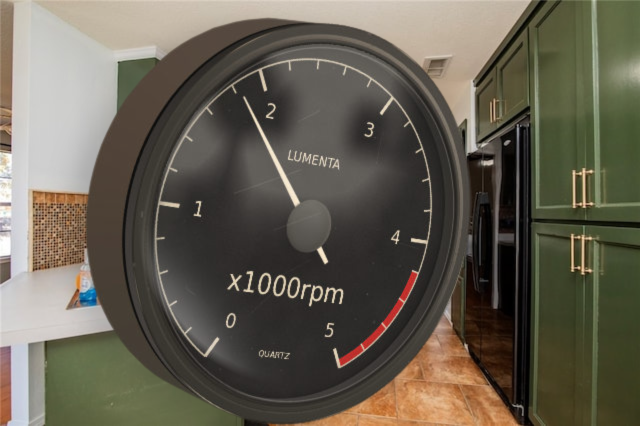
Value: 1800 rpm
